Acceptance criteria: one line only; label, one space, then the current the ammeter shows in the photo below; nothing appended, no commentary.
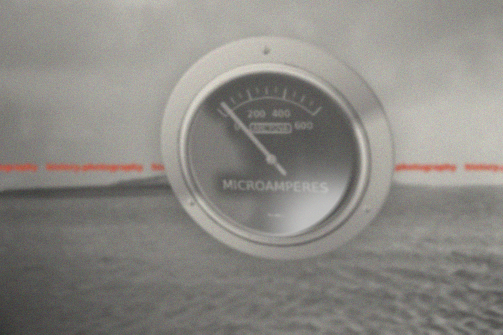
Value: 50 µA
